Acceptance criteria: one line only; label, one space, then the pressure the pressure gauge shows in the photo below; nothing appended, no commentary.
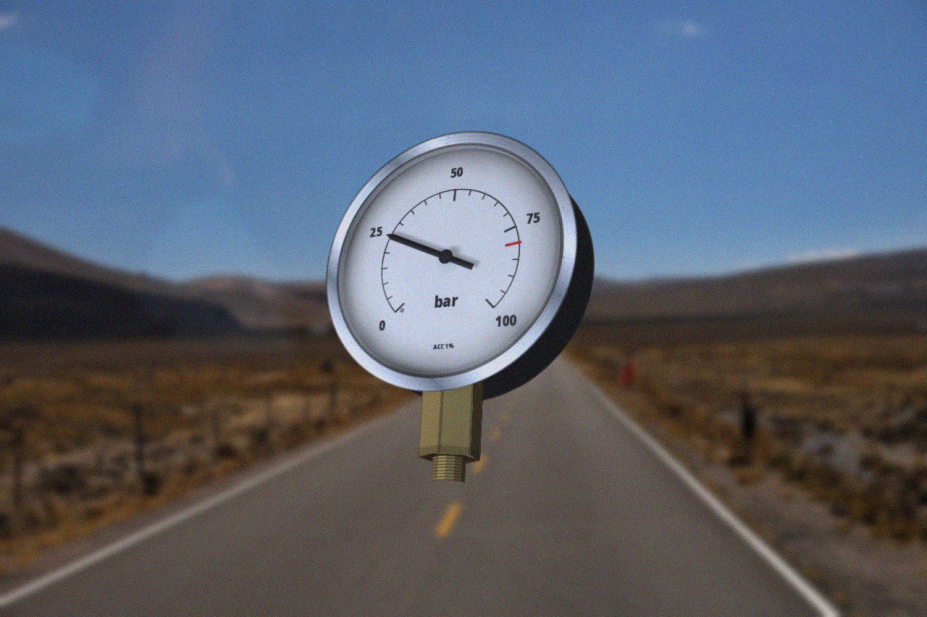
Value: 25 bar
